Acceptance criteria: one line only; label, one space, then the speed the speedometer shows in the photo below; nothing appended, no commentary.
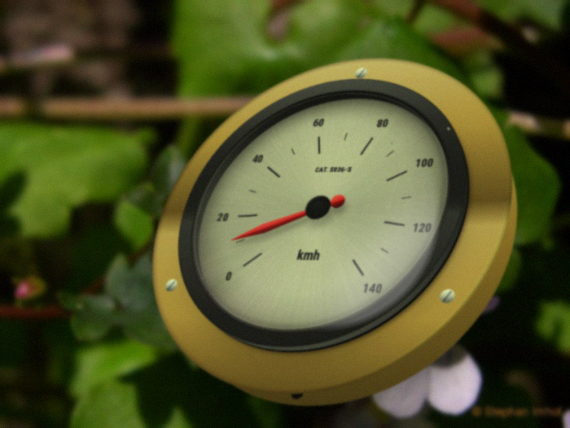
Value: 10 km/h
